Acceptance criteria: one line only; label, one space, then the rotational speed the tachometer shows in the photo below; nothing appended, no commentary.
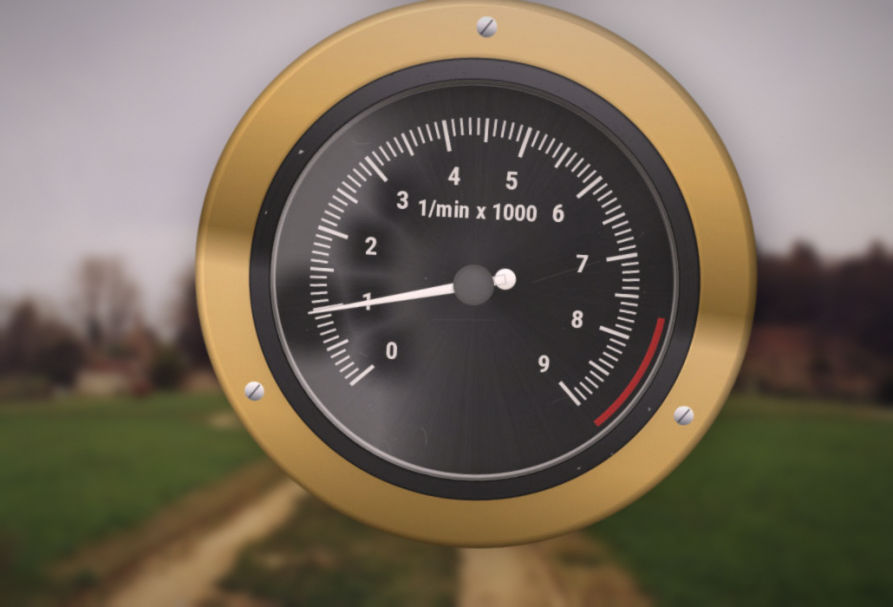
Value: 1000 rpm
